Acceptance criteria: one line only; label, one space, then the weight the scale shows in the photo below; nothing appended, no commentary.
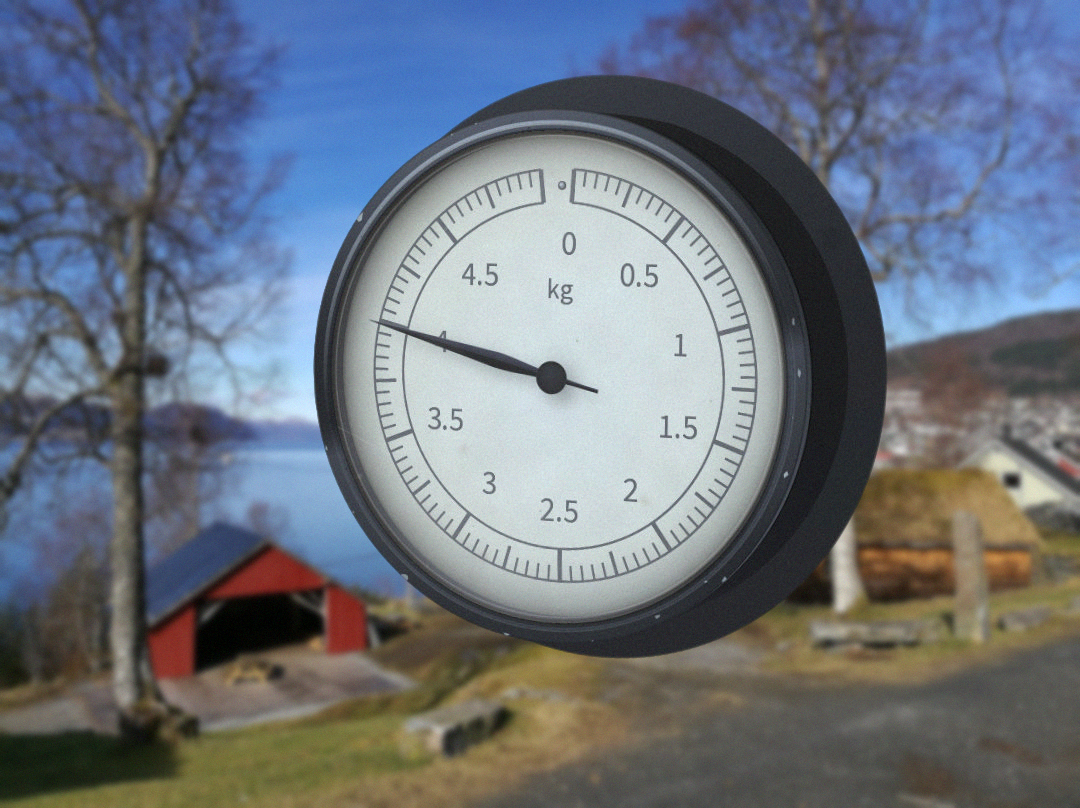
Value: 4 kg
